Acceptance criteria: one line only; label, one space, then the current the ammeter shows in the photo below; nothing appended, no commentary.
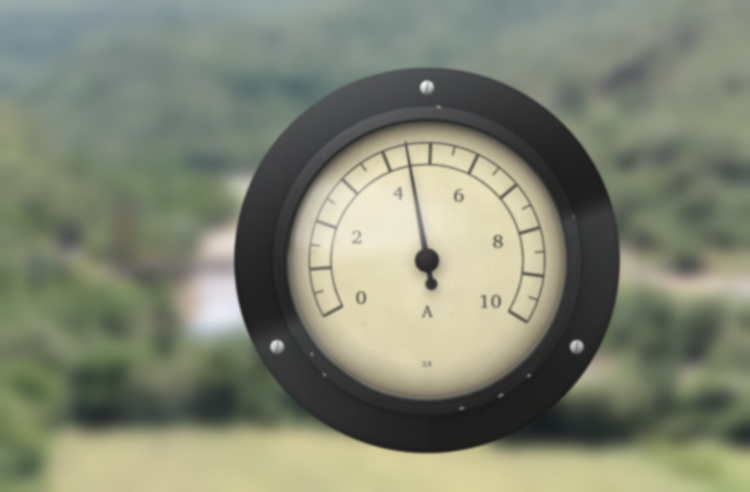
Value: 4.5 A
